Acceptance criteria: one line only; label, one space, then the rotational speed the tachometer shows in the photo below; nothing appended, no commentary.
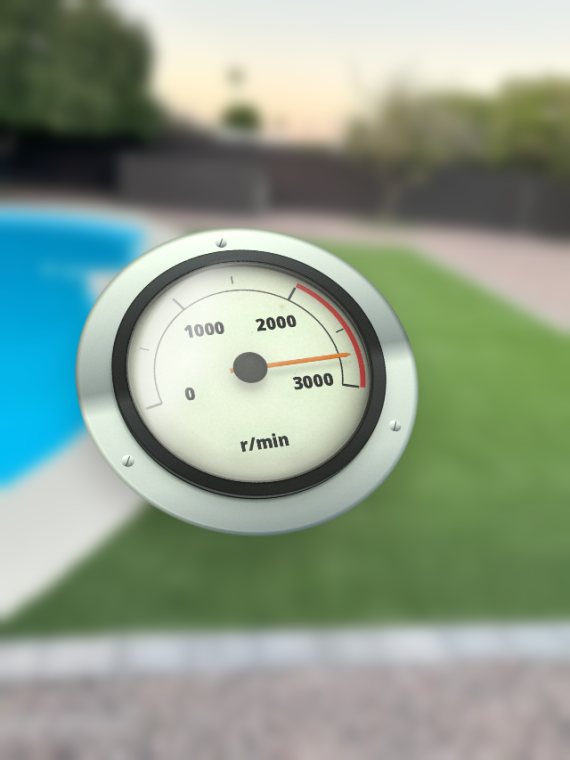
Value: 2750 rpm
